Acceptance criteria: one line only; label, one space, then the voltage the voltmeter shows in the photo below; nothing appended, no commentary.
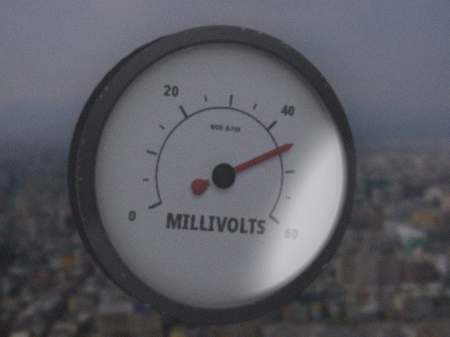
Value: 45 mV
